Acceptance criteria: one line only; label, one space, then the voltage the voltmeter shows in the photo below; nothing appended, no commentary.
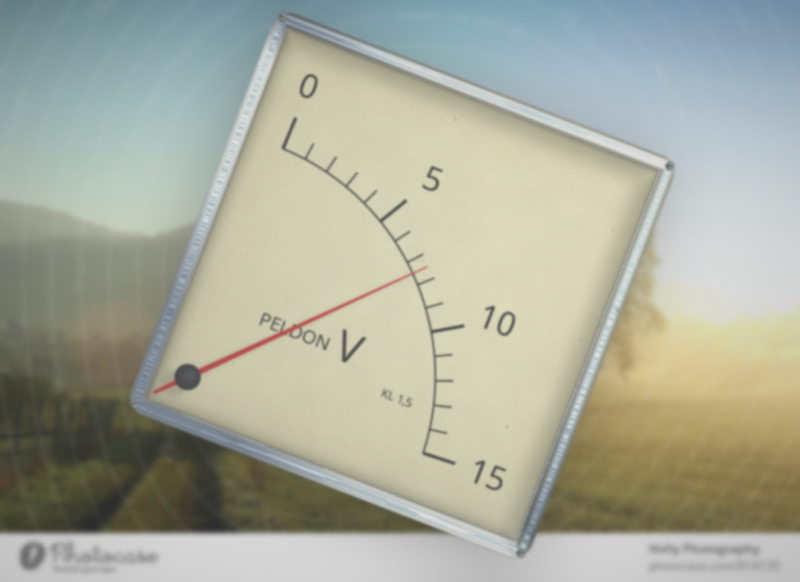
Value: 7.5 V
